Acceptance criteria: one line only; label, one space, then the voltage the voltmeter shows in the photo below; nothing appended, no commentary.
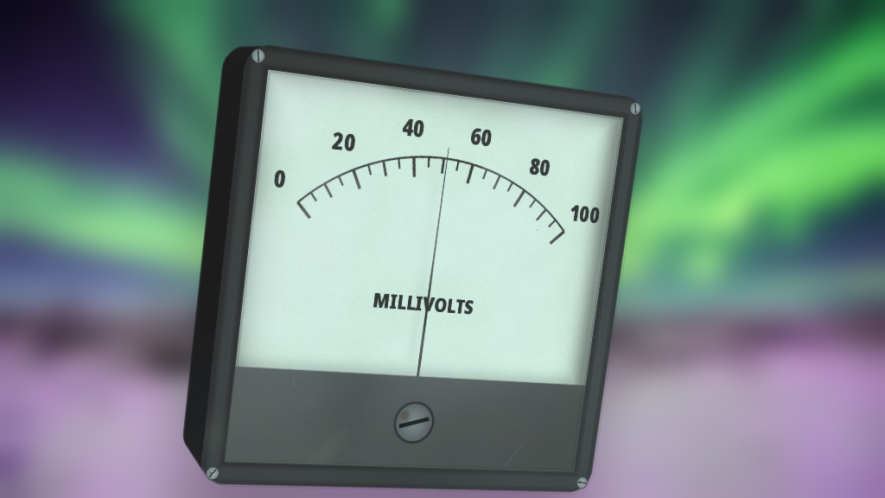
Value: 50 mV
